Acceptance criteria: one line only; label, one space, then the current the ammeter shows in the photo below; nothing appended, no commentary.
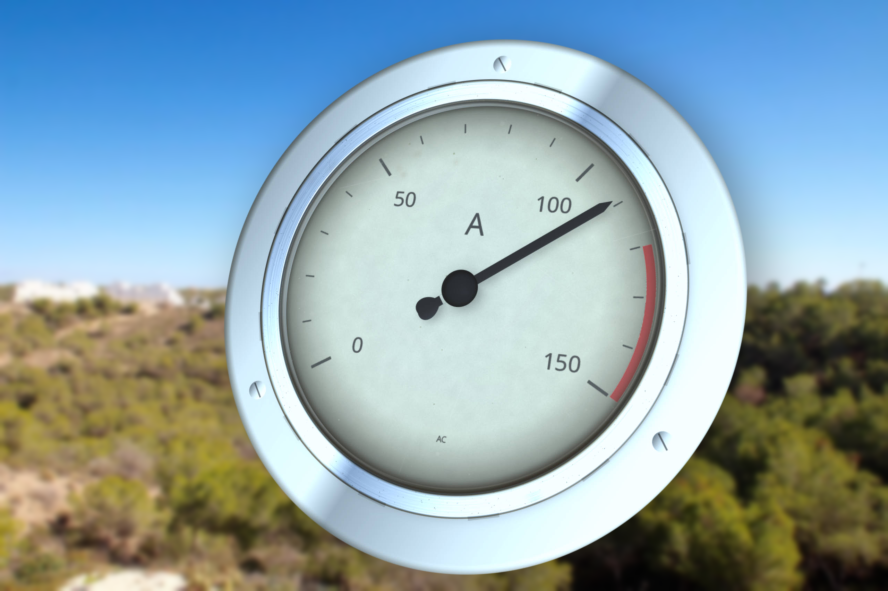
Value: 110 A
